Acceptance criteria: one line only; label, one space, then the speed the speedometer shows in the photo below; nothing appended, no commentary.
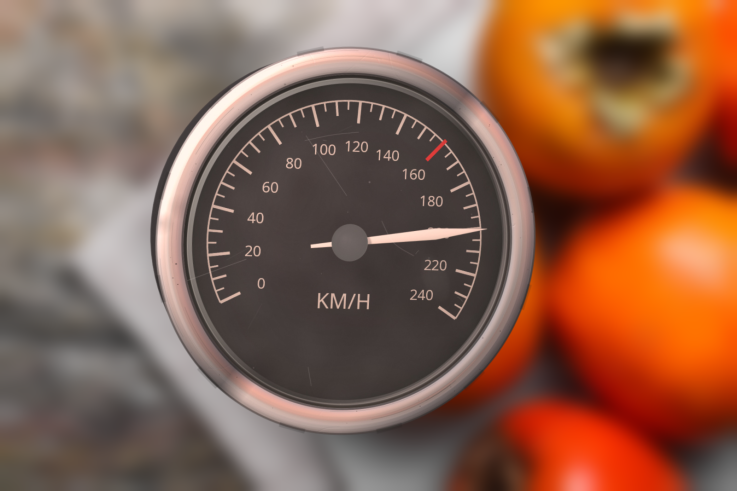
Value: 200 km/h
